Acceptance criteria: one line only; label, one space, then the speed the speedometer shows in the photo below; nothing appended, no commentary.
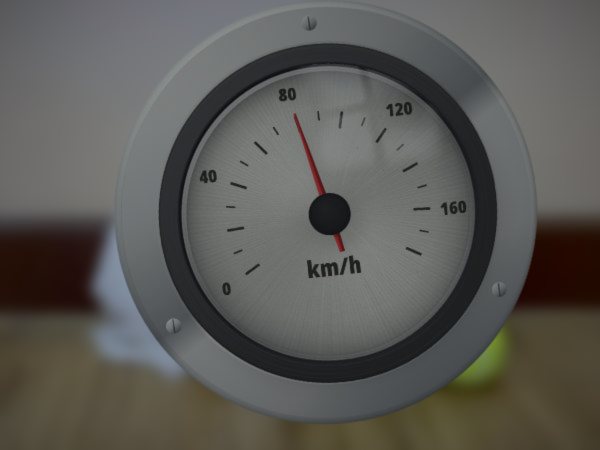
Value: 80 km/h
